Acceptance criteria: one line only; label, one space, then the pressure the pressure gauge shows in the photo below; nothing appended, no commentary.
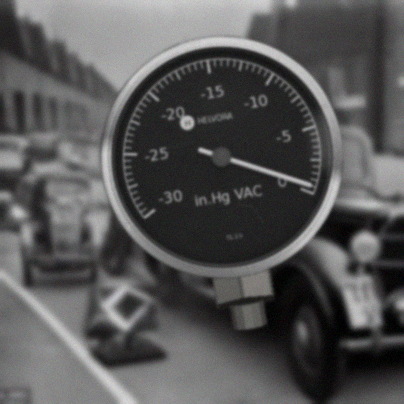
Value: -0.5 inHg
